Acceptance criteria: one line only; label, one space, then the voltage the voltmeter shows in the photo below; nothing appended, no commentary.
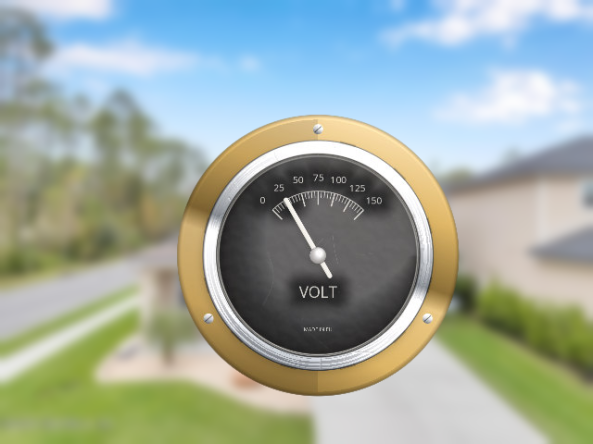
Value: 25 V
